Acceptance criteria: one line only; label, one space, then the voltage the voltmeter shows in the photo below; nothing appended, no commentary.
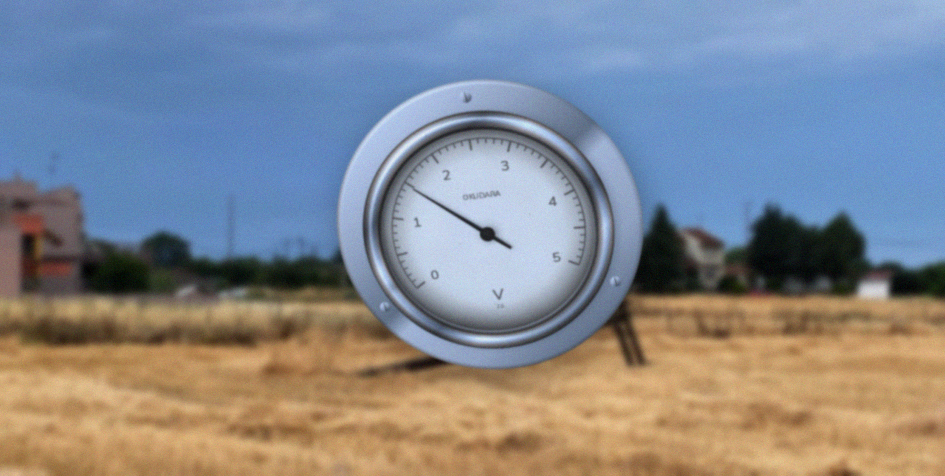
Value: 1.5 V
